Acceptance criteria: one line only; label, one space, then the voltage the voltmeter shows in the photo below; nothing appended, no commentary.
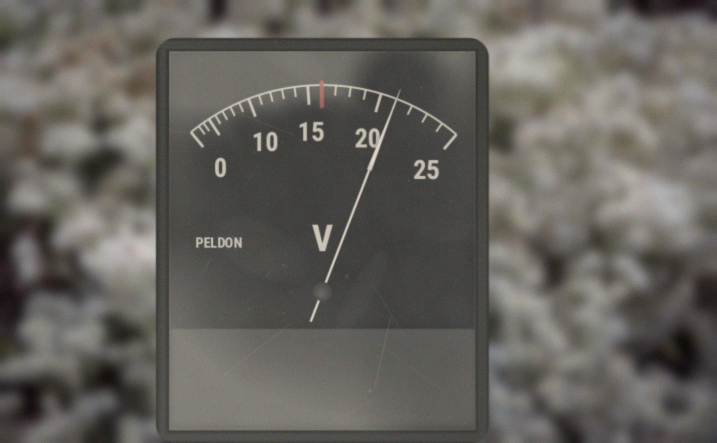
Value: 21 V
